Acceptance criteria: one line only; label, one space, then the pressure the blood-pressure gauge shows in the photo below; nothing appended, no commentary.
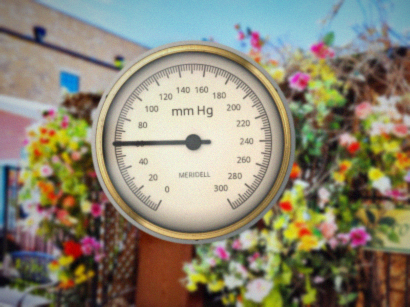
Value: 60 mmHg
